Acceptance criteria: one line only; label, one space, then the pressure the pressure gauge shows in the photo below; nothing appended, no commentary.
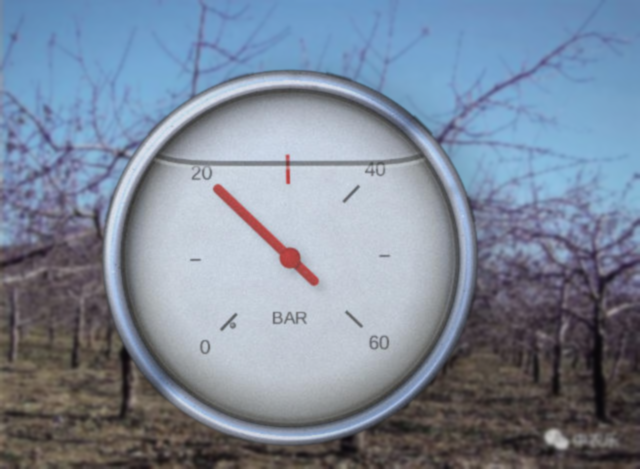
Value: 20 bar
